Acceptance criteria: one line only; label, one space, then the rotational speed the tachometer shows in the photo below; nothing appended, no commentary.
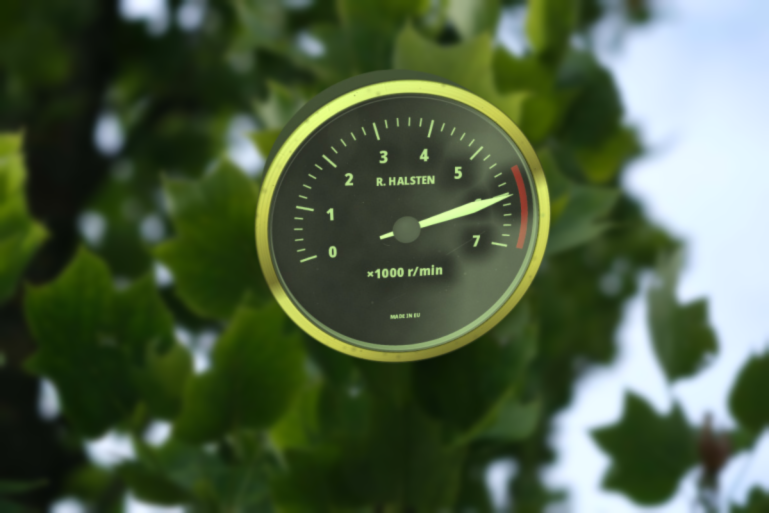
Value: 6000 rpm
